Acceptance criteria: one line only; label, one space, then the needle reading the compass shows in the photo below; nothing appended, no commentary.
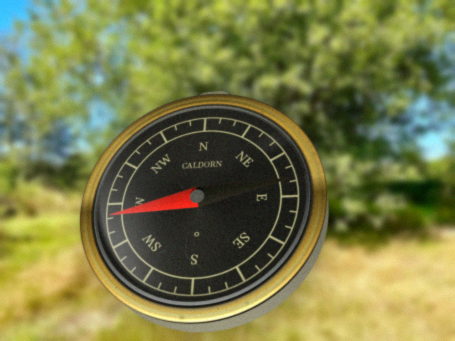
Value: 260 °
